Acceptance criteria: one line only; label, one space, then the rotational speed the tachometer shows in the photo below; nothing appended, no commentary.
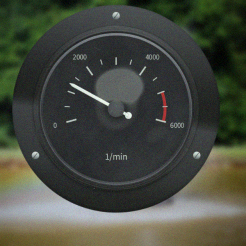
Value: 1250 rpm
